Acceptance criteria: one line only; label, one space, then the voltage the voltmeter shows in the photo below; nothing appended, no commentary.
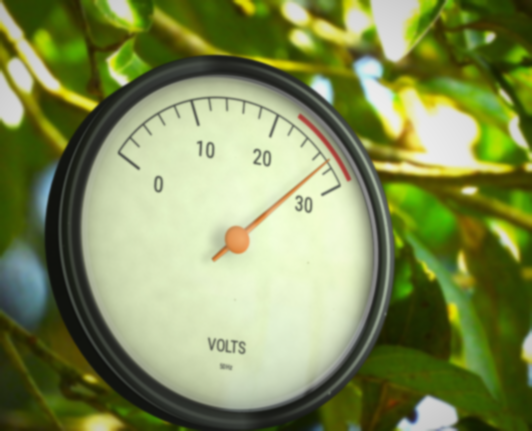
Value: 27 V
